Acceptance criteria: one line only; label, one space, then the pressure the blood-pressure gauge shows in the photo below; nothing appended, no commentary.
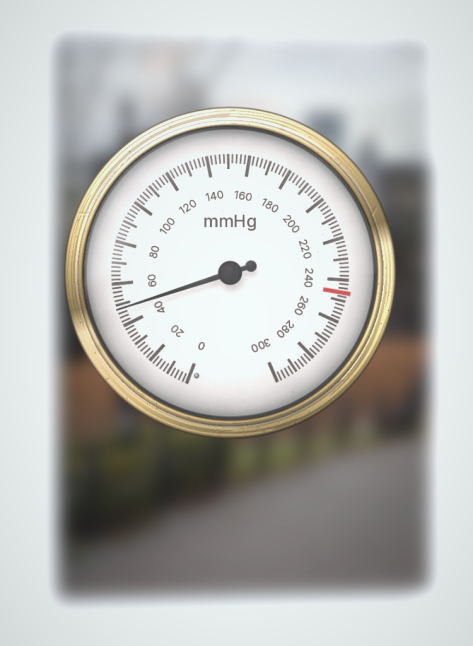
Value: 48 mmHg
